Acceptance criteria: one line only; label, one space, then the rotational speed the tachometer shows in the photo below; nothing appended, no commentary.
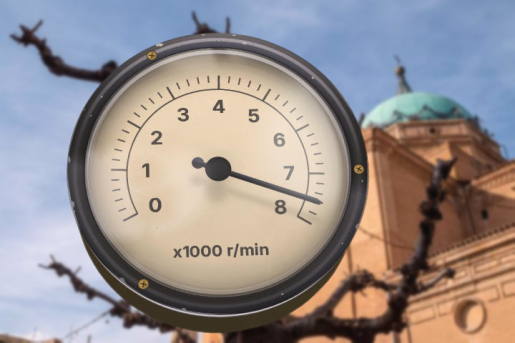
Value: 7600 rpm
